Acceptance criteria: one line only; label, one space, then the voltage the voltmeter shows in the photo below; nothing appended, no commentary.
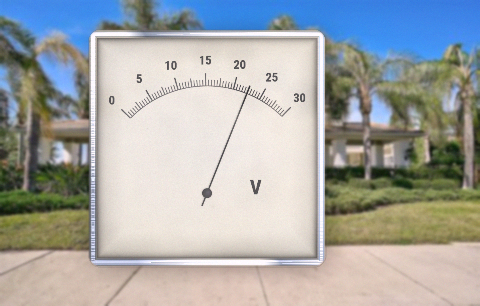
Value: 22.5 V
